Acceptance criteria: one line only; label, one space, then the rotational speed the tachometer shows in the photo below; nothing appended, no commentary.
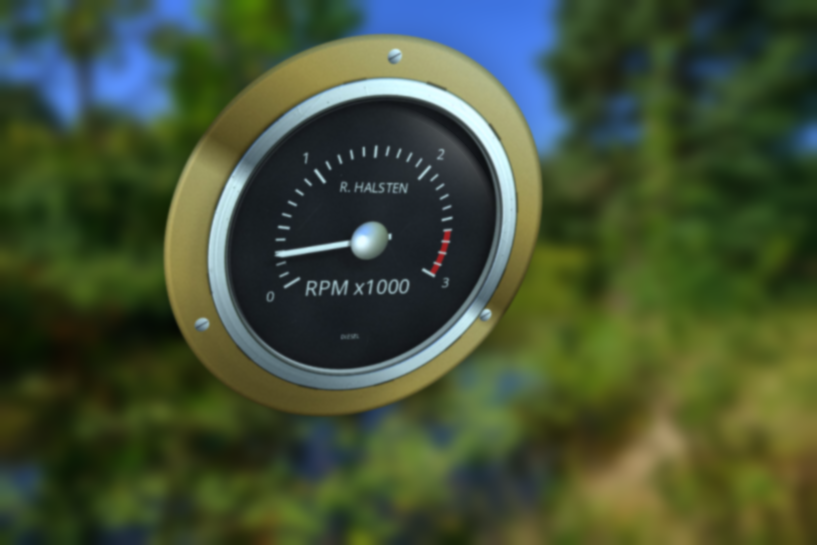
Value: 300 rpm
